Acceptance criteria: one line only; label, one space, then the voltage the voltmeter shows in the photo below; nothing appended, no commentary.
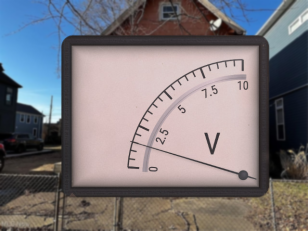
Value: 1.5 V
